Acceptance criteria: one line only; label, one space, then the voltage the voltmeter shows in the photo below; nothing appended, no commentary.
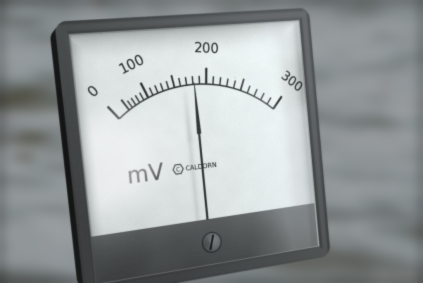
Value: 180 mV
